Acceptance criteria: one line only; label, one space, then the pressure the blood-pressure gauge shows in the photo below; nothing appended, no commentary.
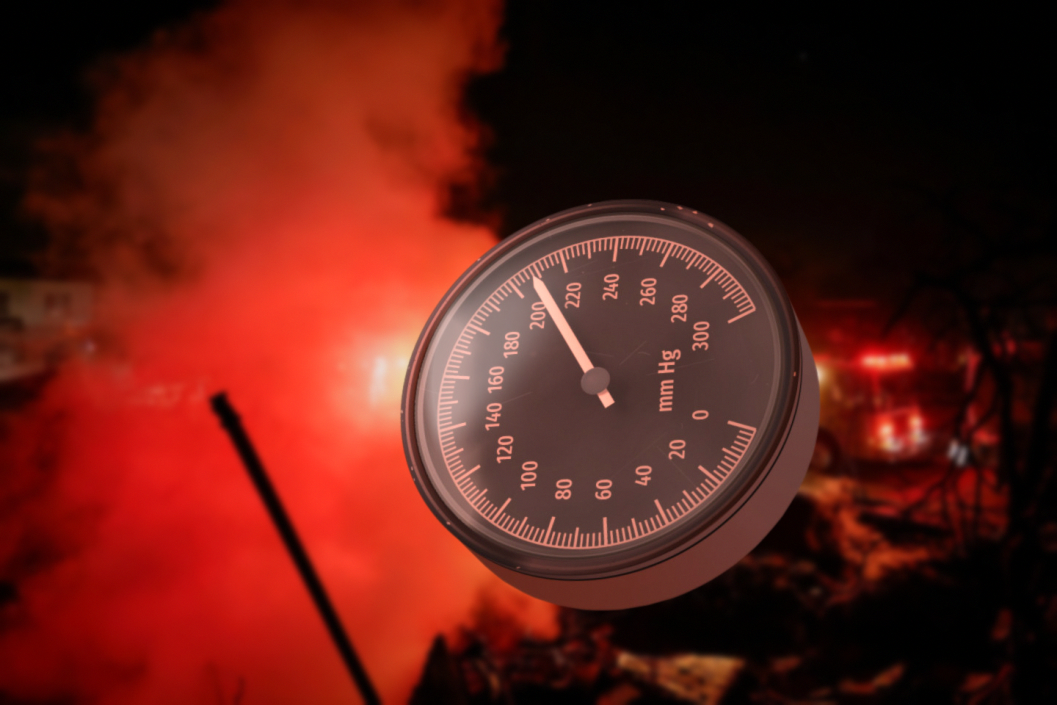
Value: 208 mmHg
